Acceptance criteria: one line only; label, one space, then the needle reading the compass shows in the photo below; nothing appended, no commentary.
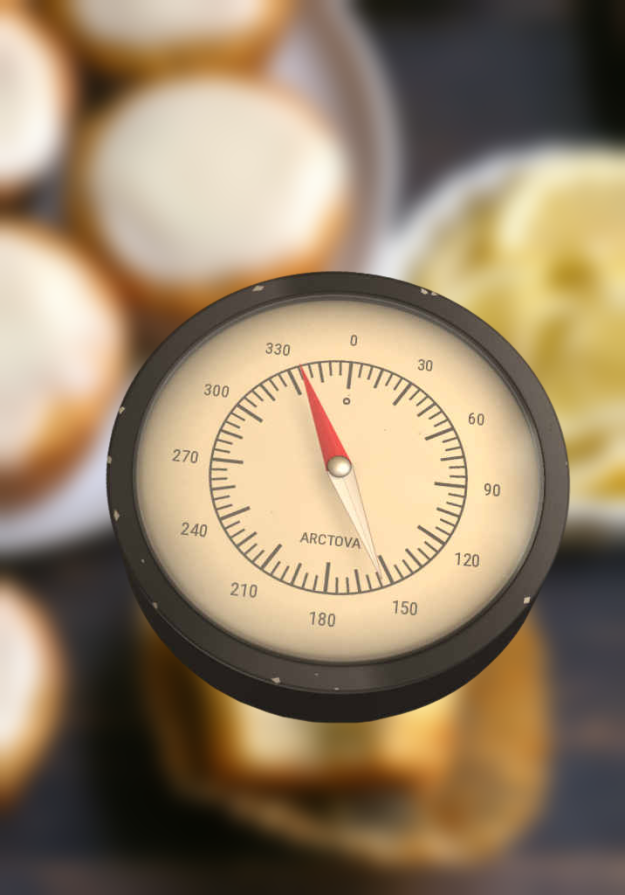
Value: 335 °
